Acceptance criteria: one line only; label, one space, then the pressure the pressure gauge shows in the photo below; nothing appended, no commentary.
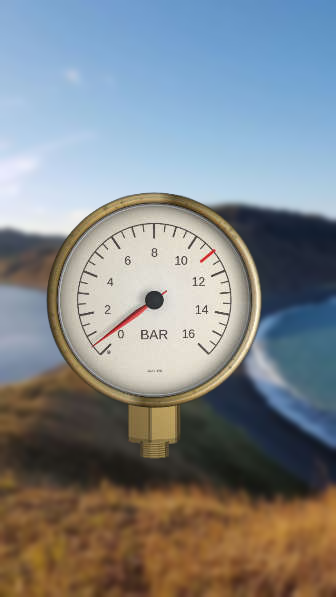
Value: 0.5 bar
